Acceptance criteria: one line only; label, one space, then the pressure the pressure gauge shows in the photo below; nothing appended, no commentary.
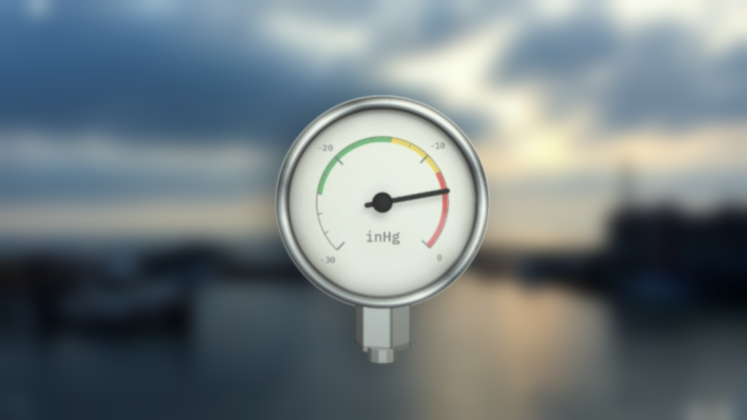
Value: -6 inHg
